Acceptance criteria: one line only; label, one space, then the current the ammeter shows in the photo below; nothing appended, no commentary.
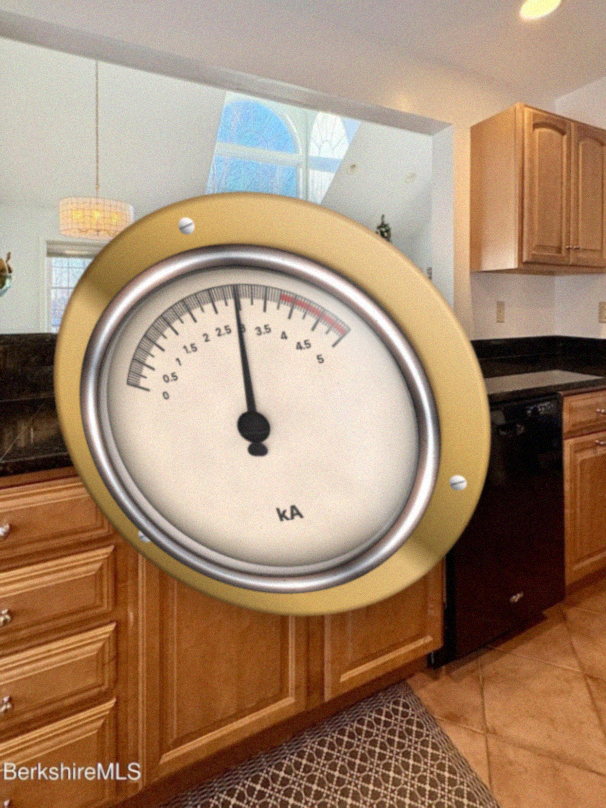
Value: 3 kA
